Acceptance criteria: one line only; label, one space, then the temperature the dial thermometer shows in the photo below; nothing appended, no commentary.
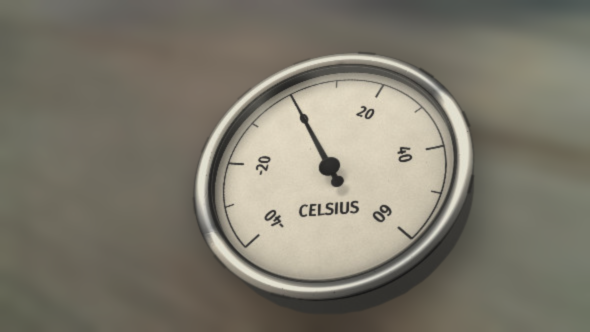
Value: 0 °C
